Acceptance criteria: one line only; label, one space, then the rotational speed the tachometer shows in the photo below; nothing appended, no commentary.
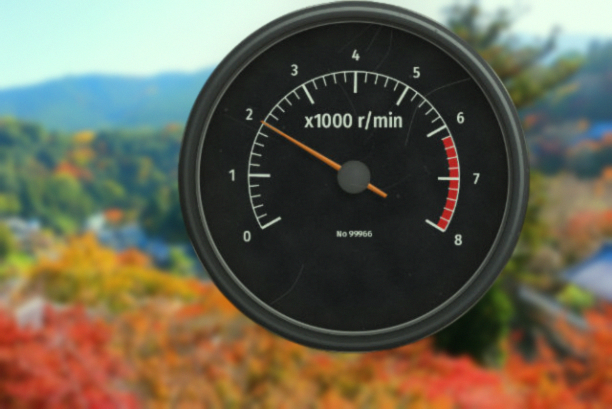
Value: 2000 rpm
